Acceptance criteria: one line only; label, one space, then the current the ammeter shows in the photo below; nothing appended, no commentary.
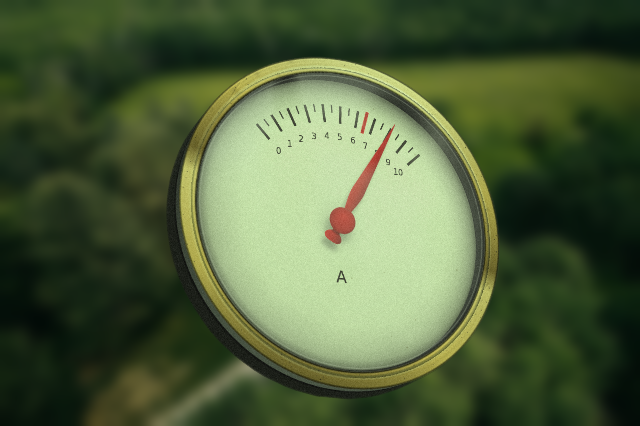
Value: 8 A
